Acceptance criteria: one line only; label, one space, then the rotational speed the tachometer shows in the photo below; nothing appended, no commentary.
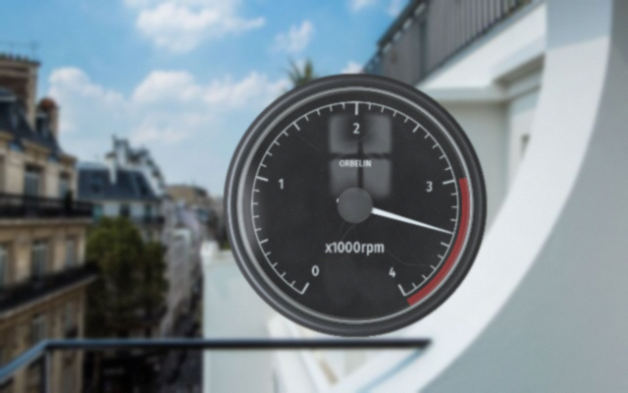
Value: 3400 rpm
